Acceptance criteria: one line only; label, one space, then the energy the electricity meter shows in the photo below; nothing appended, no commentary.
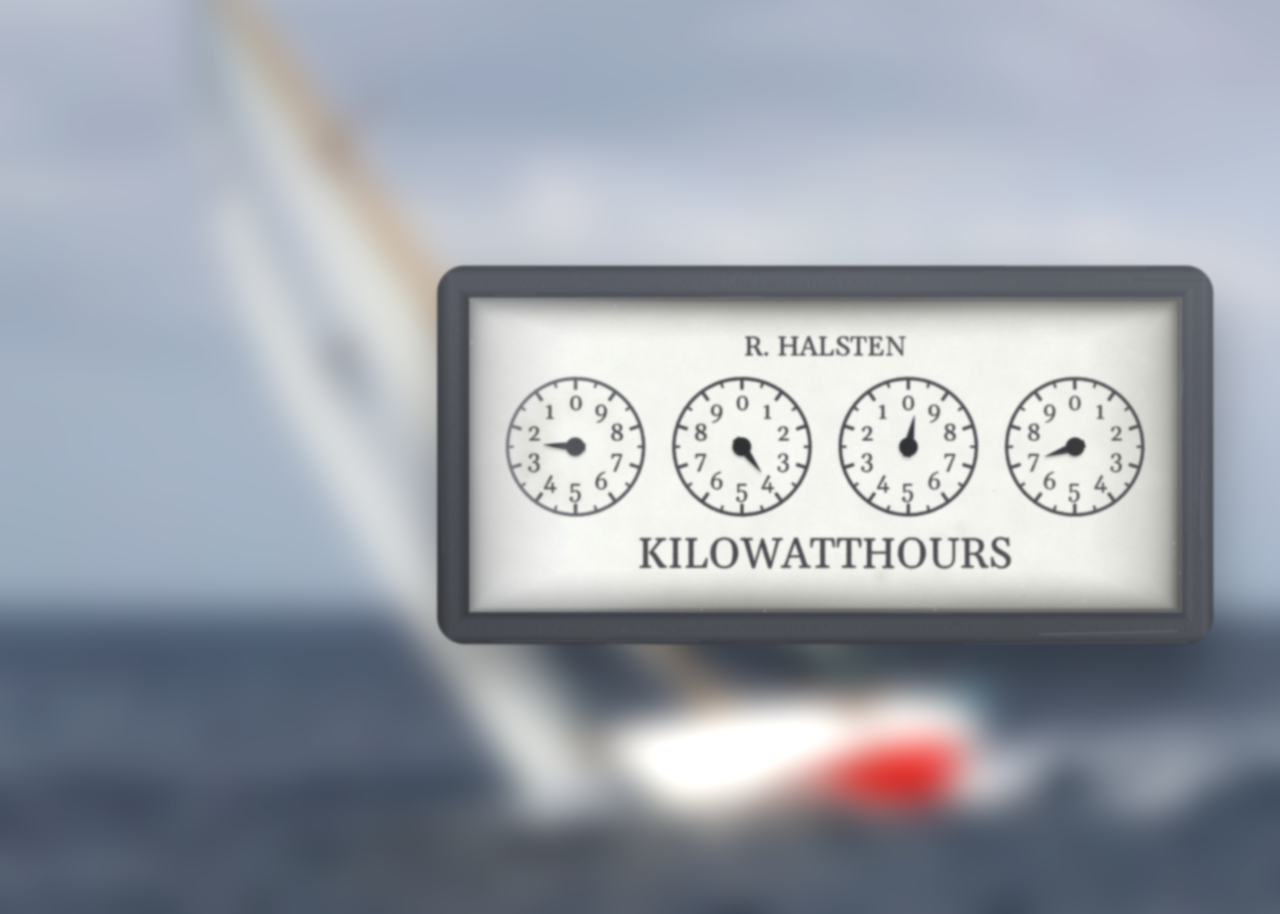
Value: 2397 kWh
